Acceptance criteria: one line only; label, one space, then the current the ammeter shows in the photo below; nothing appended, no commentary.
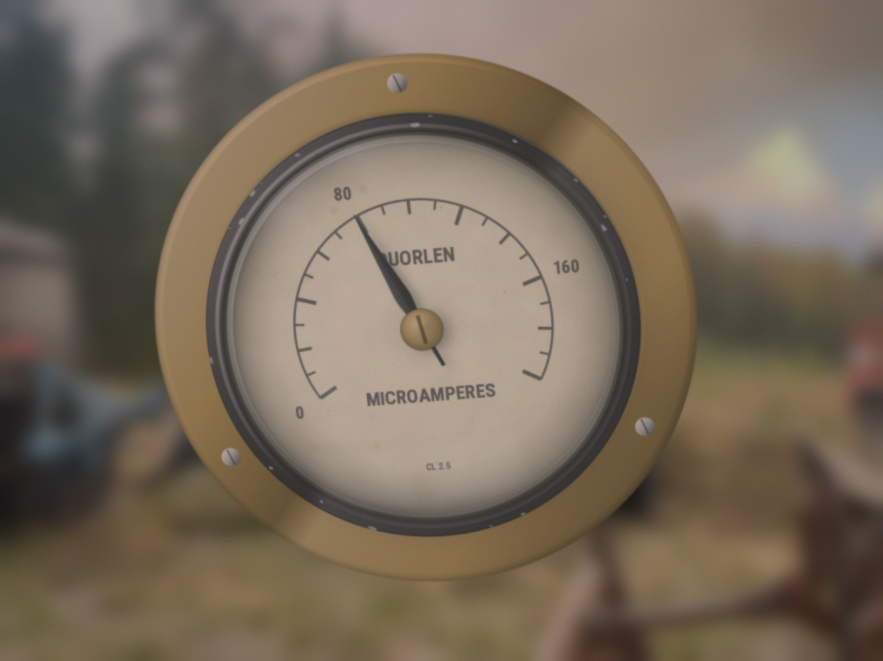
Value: 80 µA
